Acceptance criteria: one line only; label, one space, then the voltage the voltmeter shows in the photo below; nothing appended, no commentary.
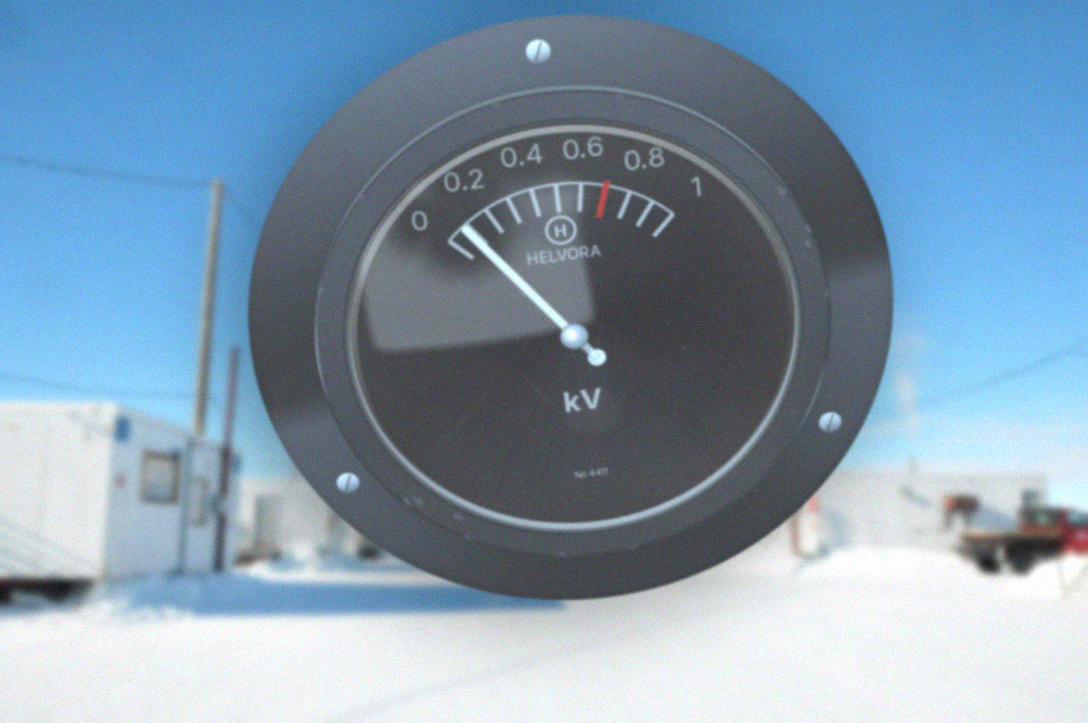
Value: 0.1 kV
